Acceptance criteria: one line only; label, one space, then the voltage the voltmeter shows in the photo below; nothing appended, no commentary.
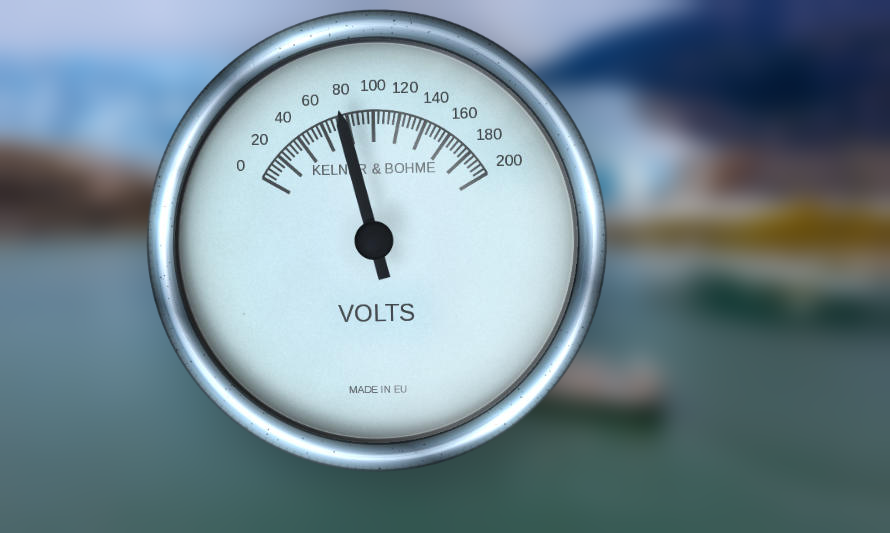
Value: 76 V
